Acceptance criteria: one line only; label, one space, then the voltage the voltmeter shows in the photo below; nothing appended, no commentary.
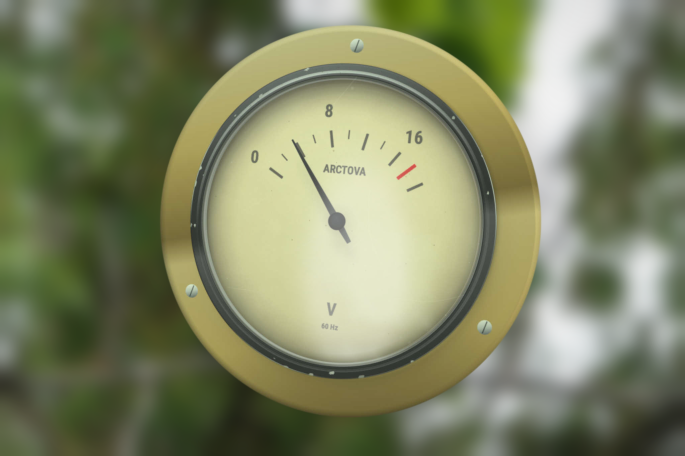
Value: 4 V
